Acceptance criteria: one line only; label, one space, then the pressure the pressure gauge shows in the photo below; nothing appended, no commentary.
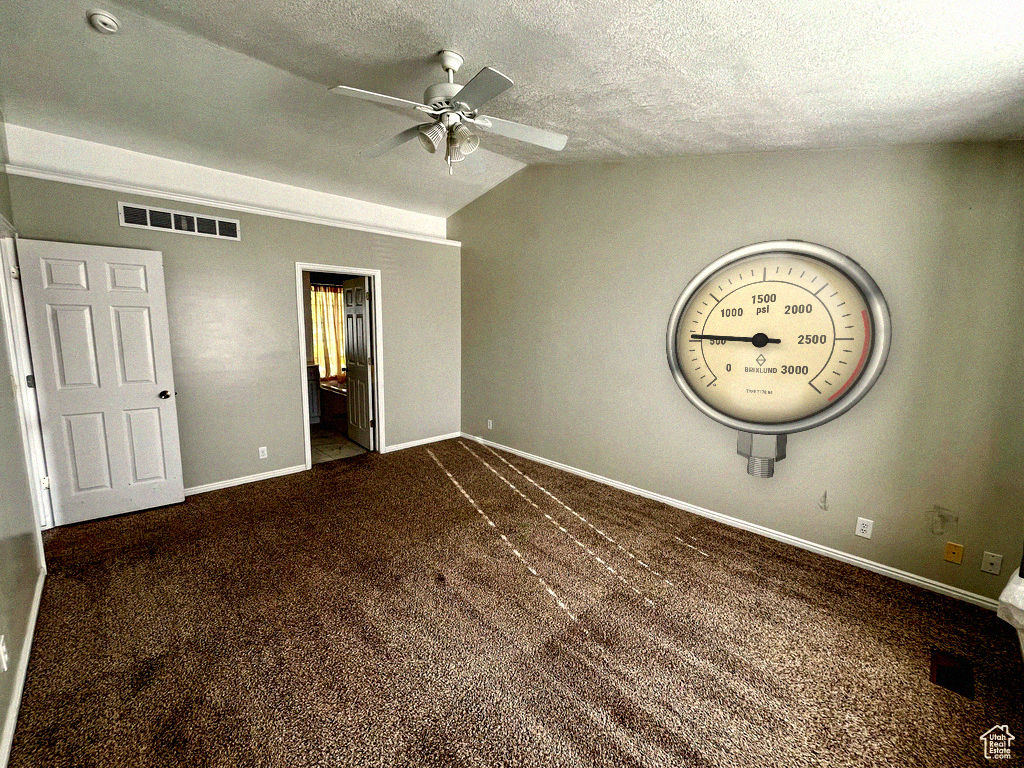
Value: 550 psi
